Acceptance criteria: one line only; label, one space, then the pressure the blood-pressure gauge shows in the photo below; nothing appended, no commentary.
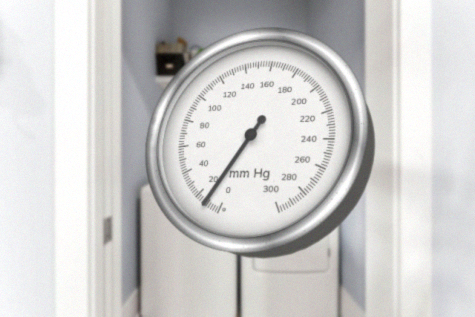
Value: 10 mmHg
